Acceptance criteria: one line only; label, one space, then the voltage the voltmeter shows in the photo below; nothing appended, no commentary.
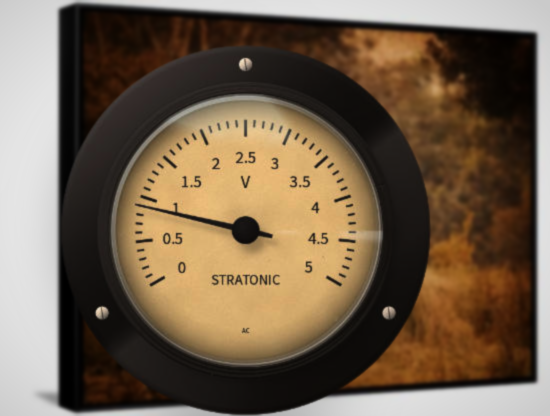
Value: 0.9 V
